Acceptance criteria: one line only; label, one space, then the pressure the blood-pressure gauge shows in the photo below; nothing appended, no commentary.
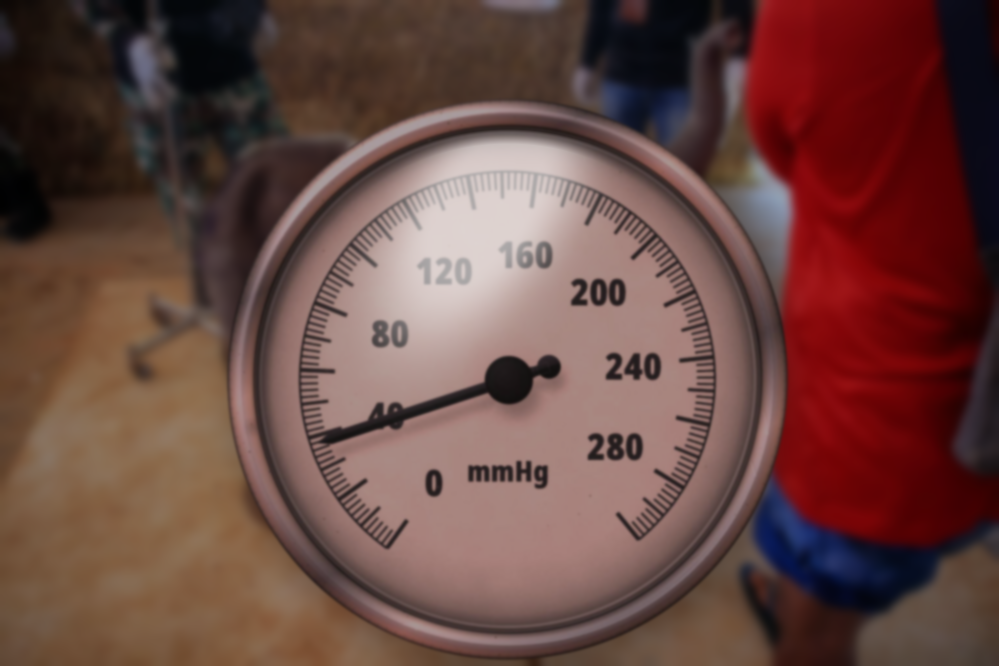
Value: 38 mmHg
